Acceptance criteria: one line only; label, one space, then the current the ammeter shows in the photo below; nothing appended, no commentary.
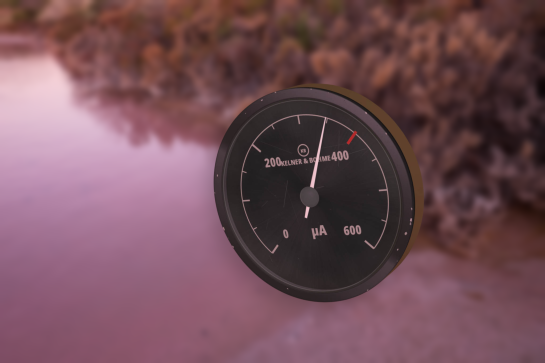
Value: 350 µA
